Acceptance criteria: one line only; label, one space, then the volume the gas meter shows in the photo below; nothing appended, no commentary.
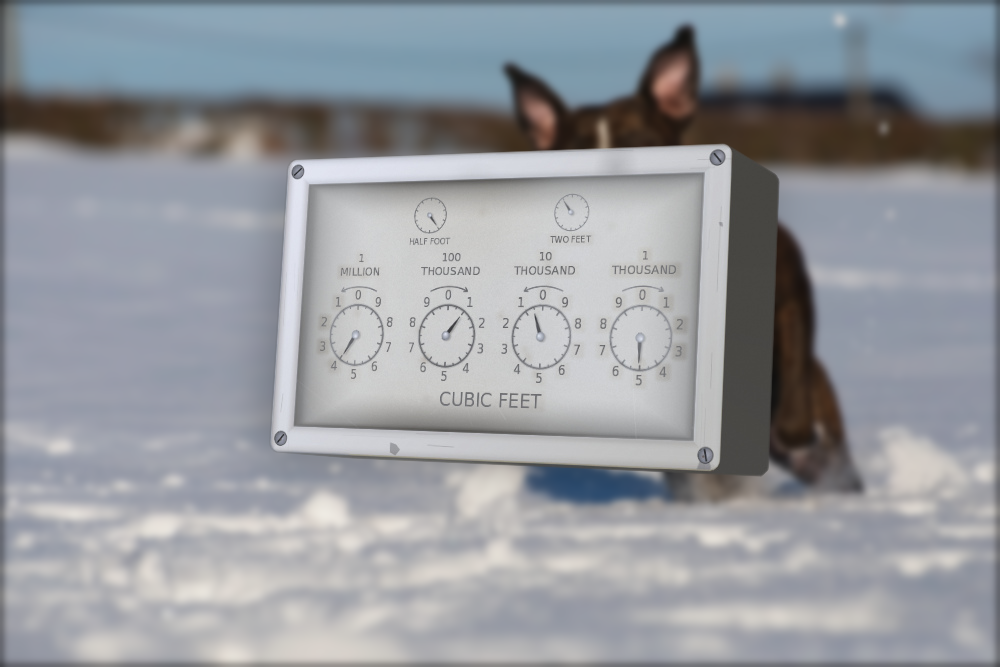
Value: 410500 ft³
